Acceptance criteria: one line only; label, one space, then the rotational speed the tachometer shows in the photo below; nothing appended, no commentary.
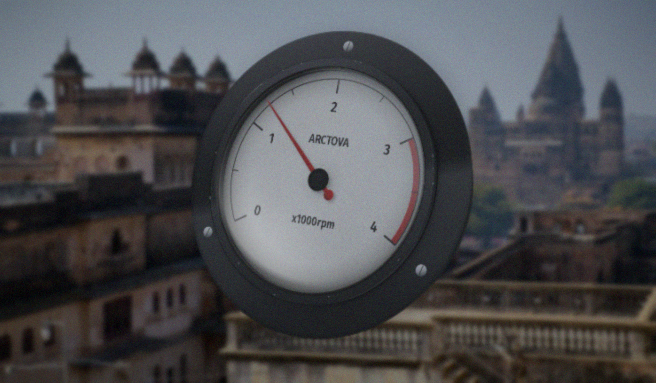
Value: 1250 rpm
